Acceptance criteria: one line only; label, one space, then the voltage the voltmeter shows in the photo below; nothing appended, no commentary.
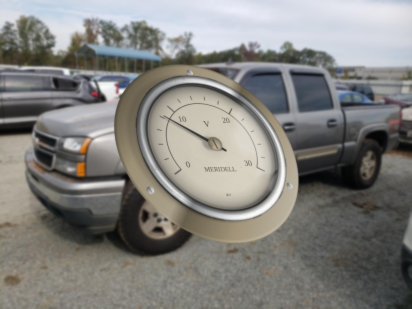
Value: 8 V
